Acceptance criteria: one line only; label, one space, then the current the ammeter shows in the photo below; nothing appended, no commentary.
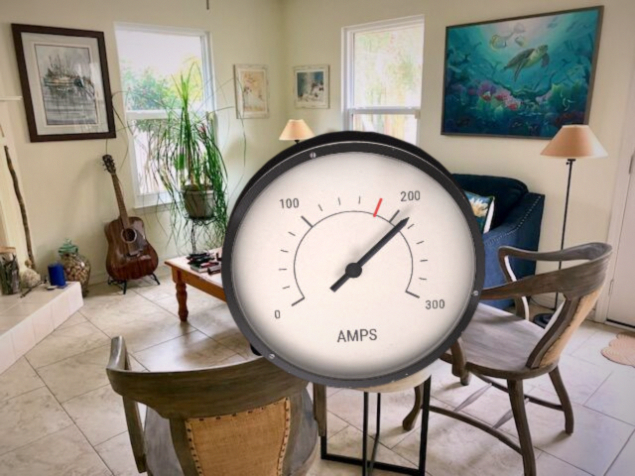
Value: 210 A
